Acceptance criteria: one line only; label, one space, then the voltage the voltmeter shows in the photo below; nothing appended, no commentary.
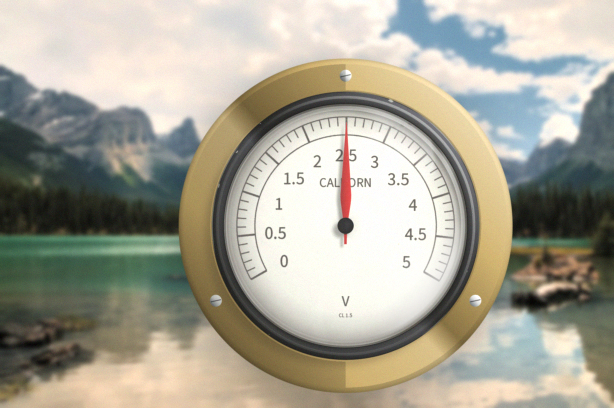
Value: 2.5 V
